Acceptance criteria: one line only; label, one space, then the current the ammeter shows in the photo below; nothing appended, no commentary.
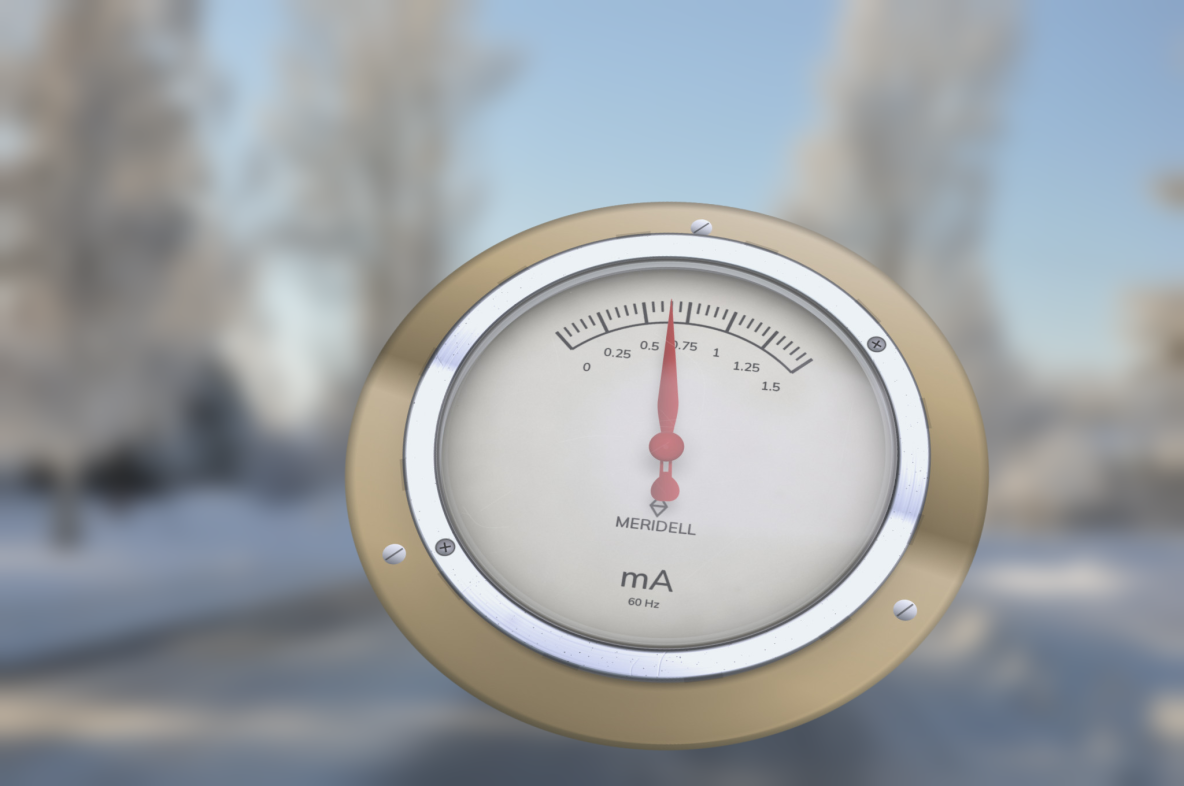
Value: 0.65 mA
